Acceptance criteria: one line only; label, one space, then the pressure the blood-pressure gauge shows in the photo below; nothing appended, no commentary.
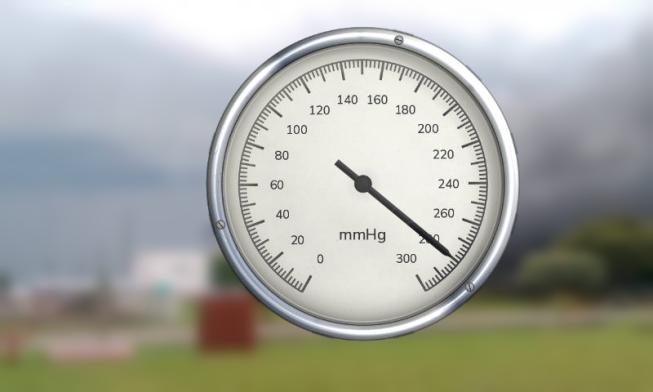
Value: 280 mmHg
